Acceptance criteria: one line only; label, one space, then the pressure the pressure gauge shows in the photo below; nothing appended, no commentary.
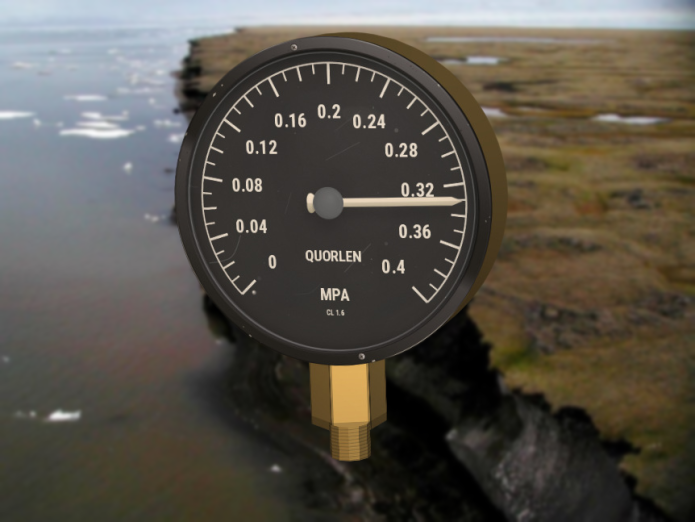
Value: 0.33 MPa
